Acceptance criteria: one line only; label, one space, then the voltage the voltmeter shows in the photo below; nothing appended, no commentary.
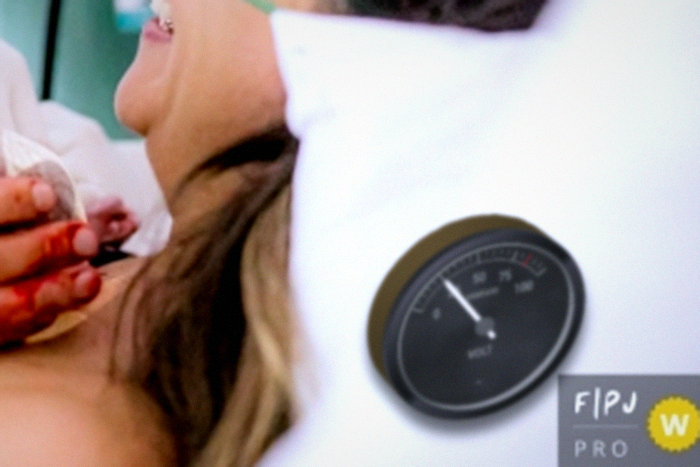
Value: 25 V
